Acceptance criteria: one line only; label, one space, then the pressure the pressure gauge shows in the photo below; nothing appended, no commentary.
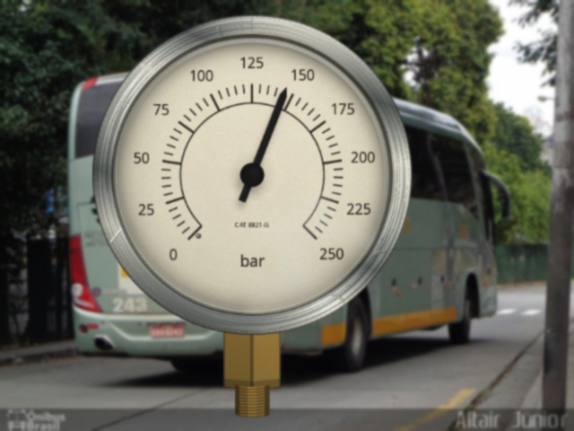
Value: 145 bar
